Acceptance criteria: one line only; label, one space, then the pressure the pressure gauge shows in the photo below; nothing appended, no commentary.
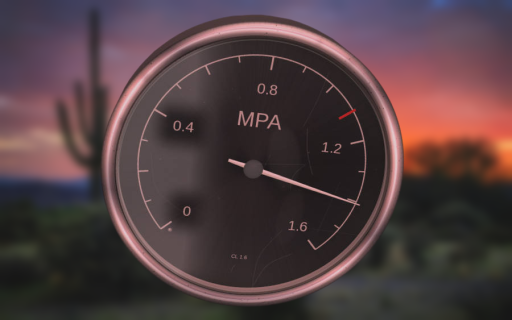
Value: 1.4 MPa
